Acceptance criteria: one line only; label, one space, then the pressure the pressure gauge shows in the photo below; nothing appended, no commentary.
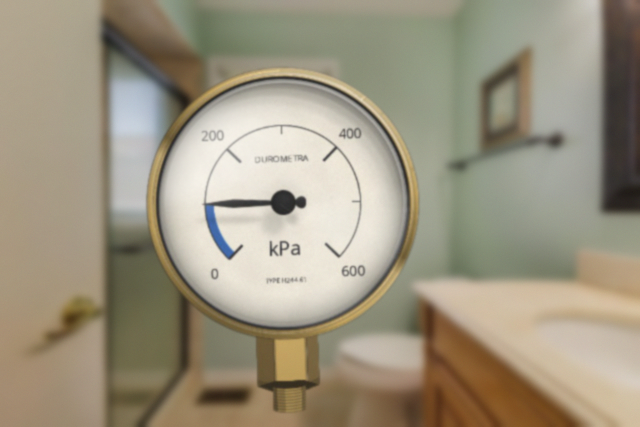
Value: 100 kPa
